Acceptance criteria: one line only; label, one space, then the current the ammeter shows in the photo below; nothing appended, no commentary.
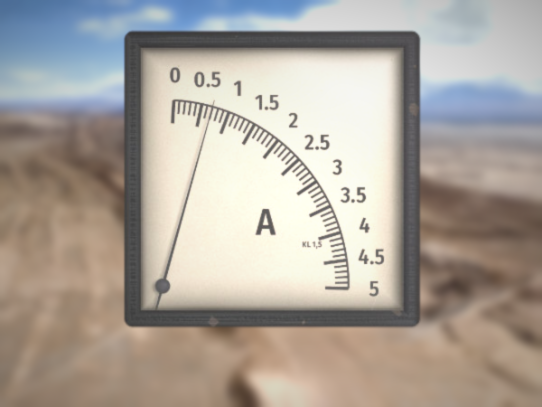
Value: 0.7 A
